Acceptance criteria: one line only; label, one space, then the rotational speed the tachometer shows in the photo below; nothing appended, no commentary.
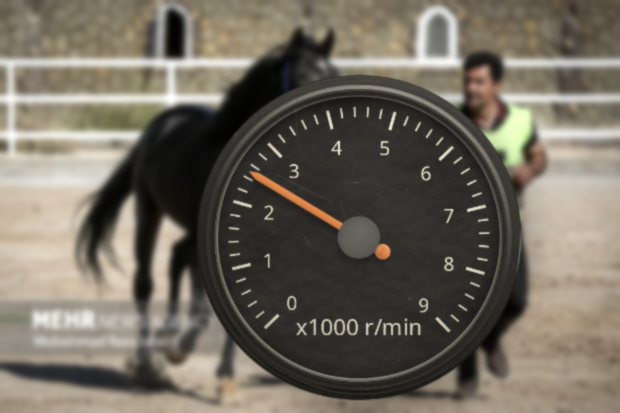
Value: 2500 rpm
